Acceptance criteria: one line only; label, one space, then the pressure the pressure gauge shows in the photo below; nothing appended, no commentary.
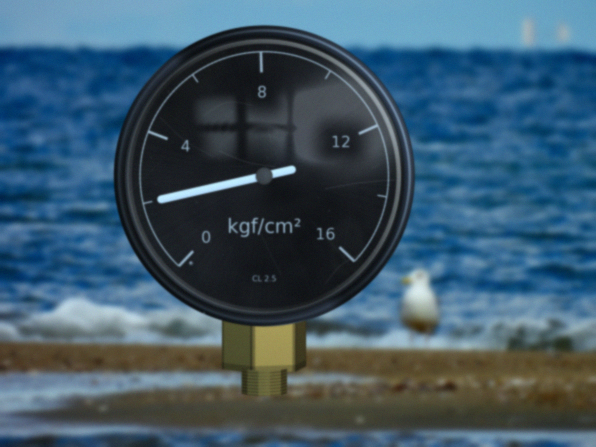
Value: 2 kg/cm²
